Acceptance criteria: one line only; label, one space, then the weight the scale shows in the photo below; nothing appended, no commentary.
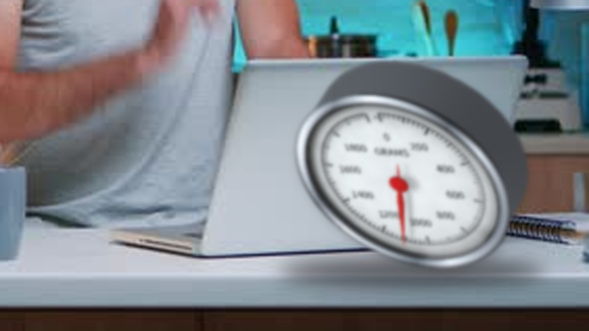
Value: 1100 g
